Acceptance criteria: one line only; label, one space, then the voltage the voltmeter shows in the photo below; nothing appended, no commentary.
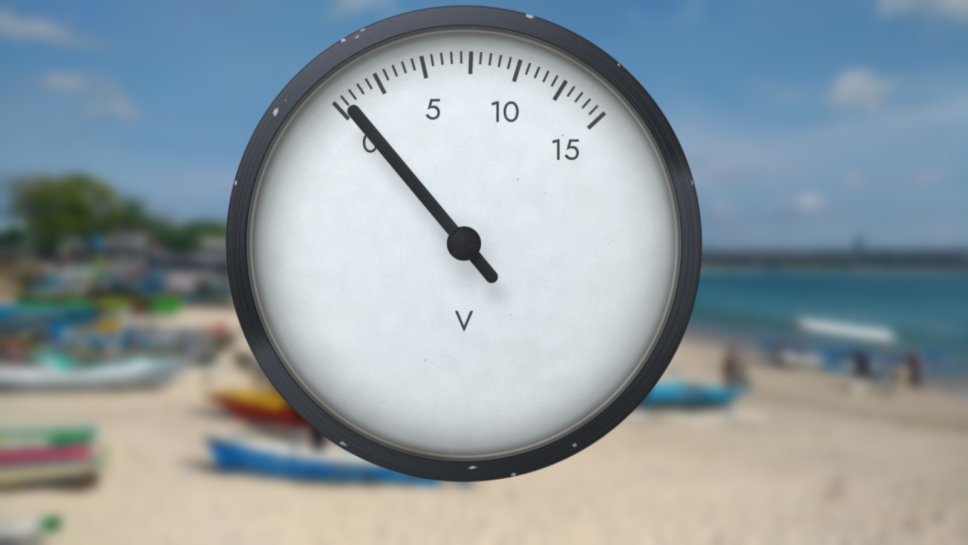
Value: 0.5 V
